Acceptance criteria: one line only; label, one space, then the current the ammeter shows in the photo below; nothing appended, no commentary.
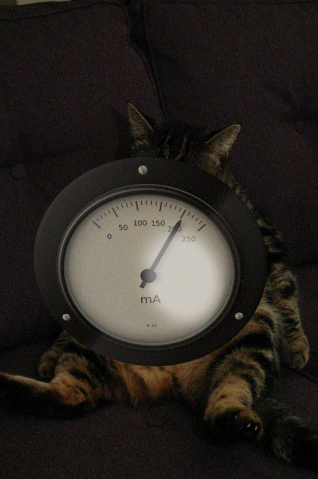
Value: 200 mA
